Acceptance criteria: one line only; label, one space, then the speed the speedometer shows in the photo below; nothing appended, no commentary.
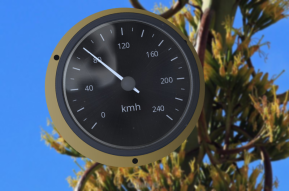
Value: 80 km/h
